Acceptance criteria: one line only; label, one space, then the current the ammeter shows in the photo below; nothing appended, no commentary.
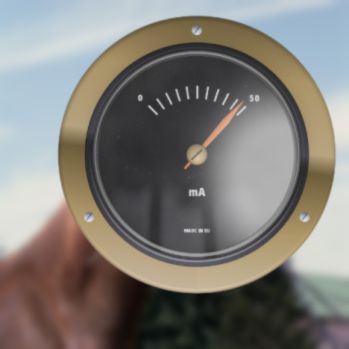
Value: 47.5 mA
